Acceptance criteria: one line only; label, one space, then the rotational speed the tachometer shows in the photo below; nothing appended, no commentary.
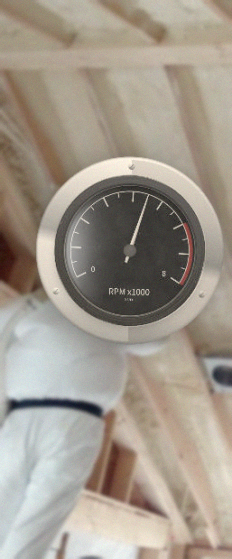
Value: 4500 rpm
